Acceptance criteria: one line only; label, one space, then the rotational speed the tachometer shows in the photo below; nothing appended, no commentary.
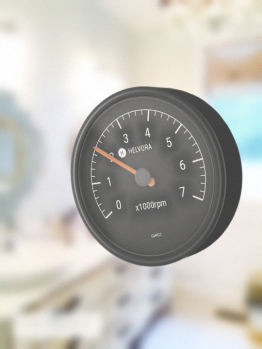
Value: 2000 rpm
